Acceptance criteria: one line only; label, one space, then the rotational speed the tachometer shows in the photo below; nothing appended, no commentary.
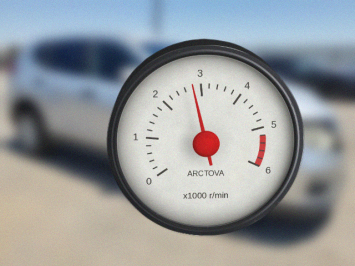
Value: 2800 rpm
